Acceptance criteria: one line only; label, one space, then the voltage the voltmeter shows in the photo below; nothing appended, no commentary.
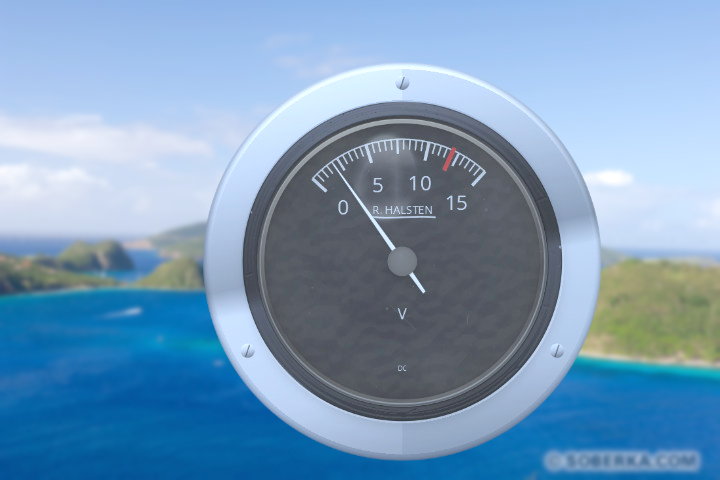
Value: 2 V
